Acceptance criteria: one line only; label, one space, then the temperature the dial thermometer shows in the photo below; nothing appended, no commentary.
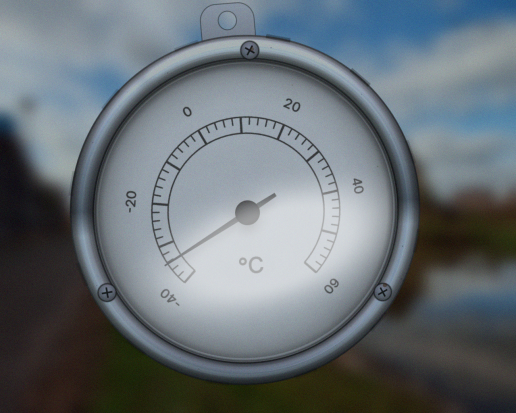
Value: -34 °C
